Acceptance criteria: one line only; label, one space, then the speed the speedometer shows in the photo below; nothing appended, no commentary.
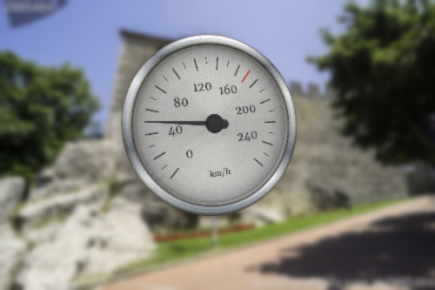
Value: 50 km/h
